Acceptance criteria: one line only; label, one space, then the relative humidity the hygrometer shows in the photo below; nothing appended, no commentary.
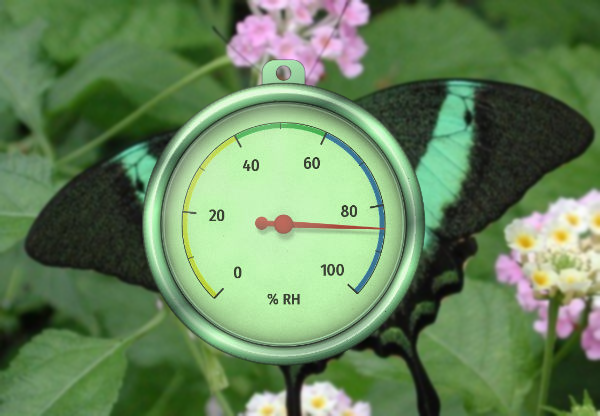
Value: 85 %
